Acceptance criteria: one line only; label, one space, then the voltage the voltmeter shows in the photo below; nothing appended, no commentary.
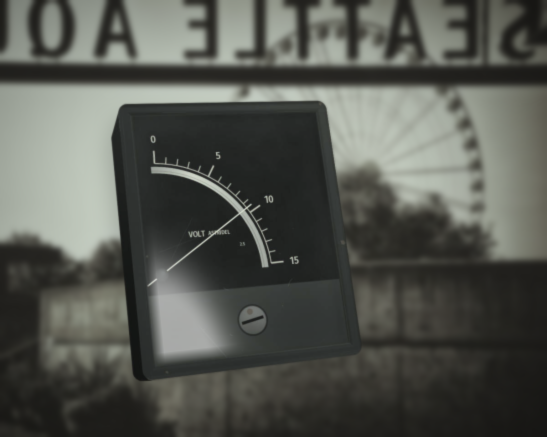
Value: 9.5 V
